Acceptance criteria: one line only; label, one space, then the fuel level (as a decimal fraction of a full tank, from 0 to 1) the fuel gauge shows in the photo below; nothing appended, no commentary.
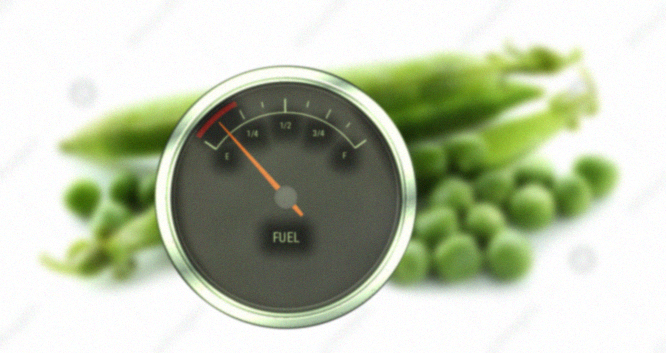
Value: 0.125
